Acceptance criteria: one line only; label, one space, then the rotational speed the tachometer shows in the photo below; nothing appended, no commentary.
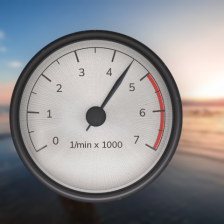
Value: 4500 rpm
